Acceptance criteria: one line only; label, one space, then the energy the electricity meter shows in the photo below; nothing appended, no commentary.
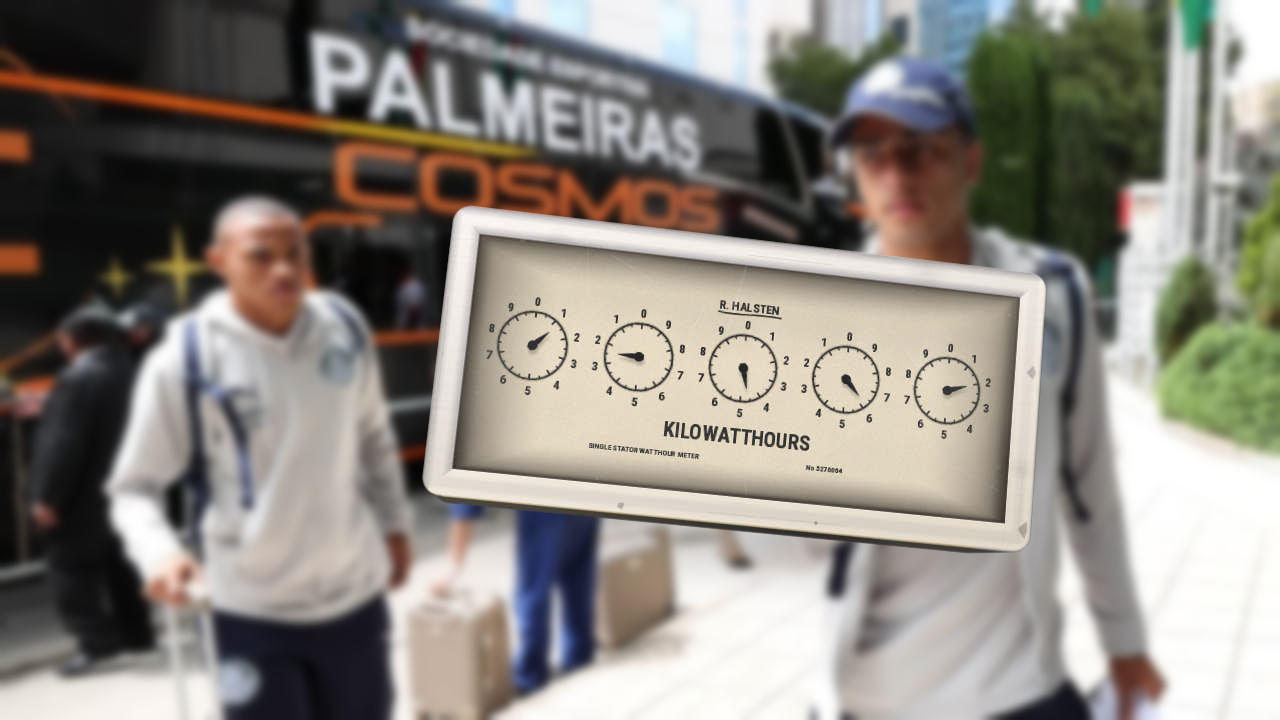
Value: 12462 kWh
